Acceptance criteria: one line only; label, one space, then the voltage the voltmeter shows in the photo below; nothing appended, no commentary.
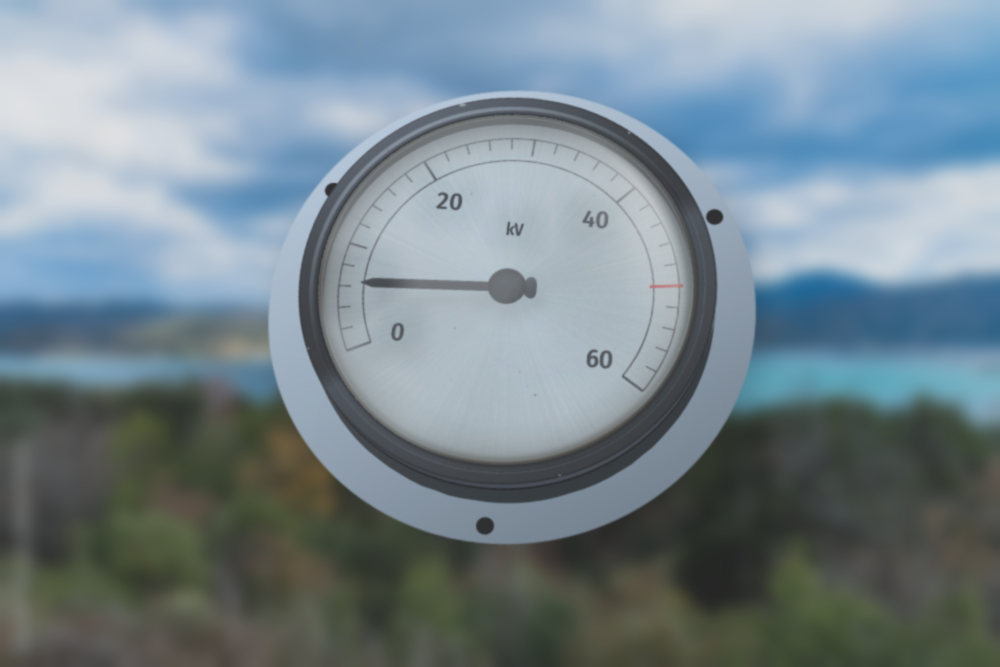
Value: 6 kV
